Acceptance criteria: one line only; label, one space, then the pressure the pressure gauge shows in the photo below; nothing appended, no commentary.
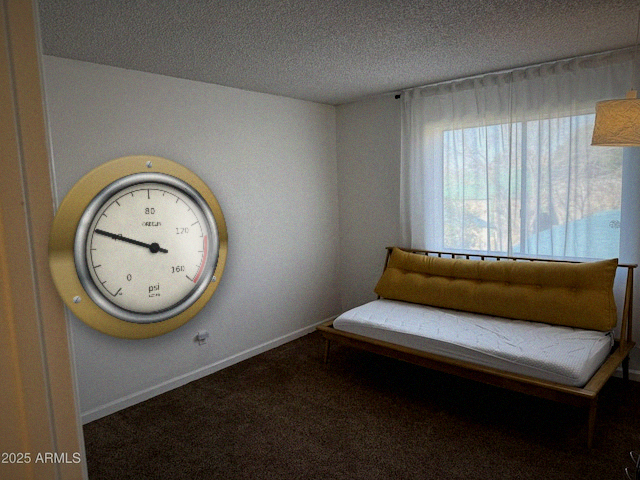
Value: 40 psi
